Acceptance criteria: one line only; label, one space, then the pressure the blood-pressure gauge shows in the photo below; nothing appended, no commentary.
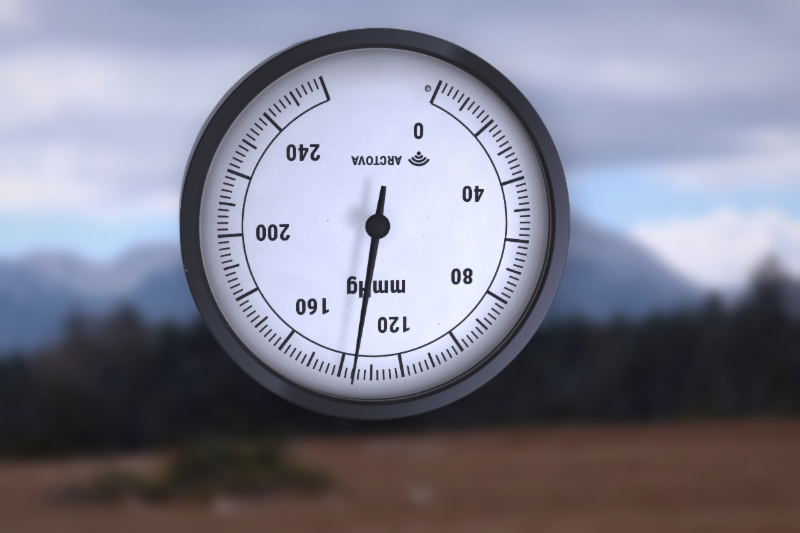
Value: 136 mmHg
